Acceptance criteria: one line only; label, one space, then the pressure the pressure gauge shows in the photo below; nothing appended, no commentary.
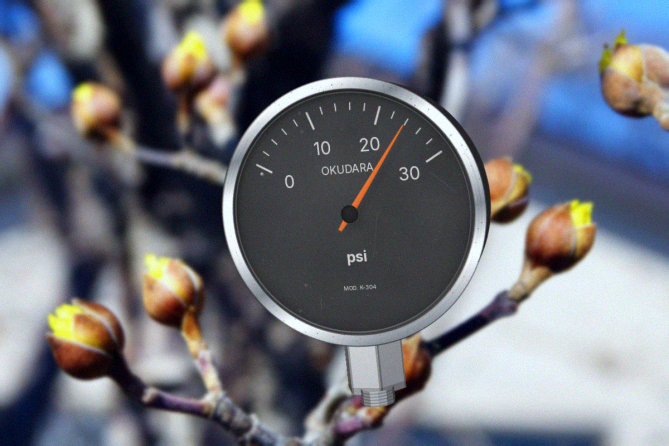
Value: 24 psi
